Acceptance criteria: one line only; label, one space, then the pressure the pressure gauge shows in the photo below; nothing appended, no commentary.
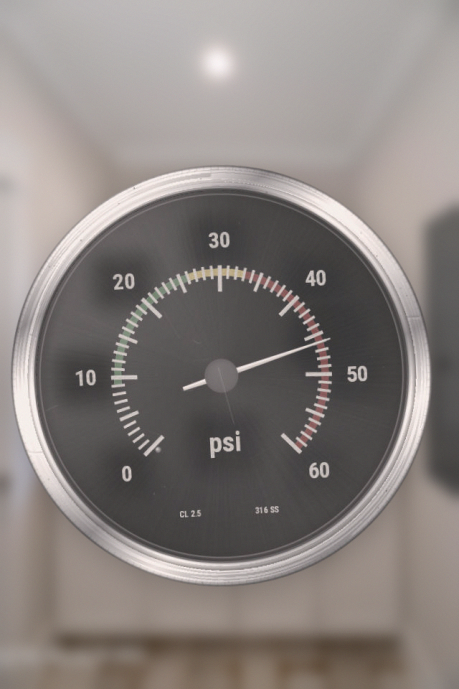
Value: 46 psi
